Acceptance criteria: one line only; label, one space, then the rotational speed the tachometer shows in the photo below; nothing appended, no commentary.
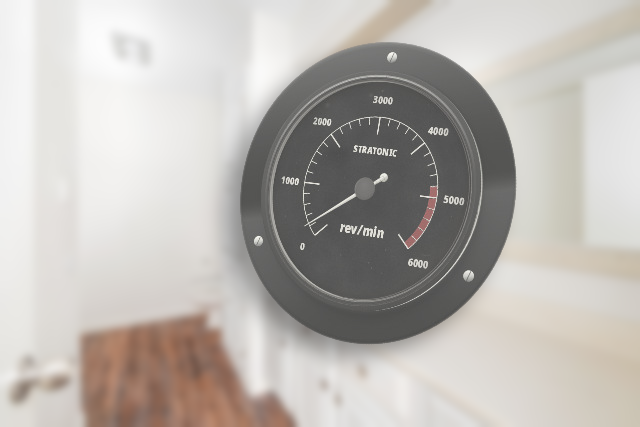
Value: 200 rpm
